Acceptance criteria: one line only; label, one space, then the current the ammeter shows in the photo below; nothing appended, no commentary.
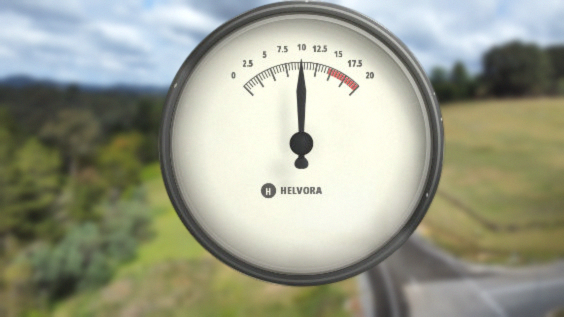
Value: 10 A
